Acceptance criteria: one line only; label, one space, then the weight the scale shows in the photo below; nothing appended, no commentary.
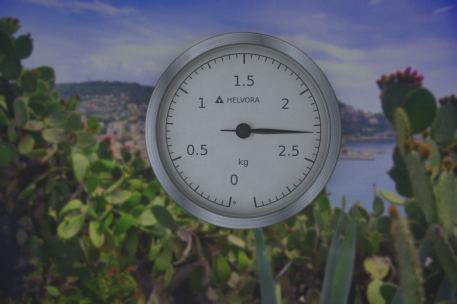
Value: 2.3 kg
